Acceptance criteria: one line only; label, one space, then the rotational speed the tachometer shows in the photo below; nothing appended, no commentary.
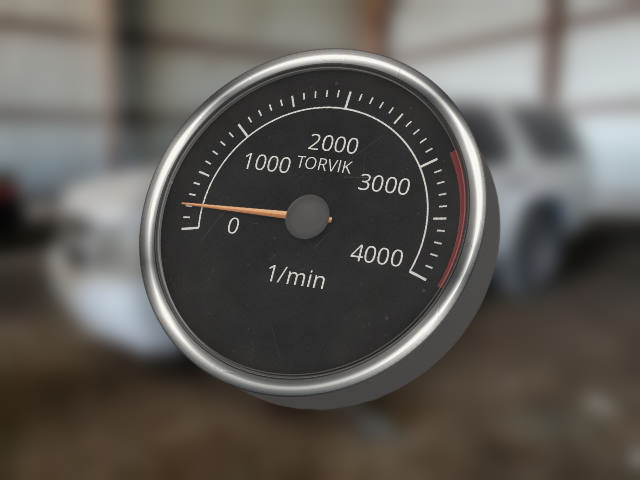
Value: 200 rpm
